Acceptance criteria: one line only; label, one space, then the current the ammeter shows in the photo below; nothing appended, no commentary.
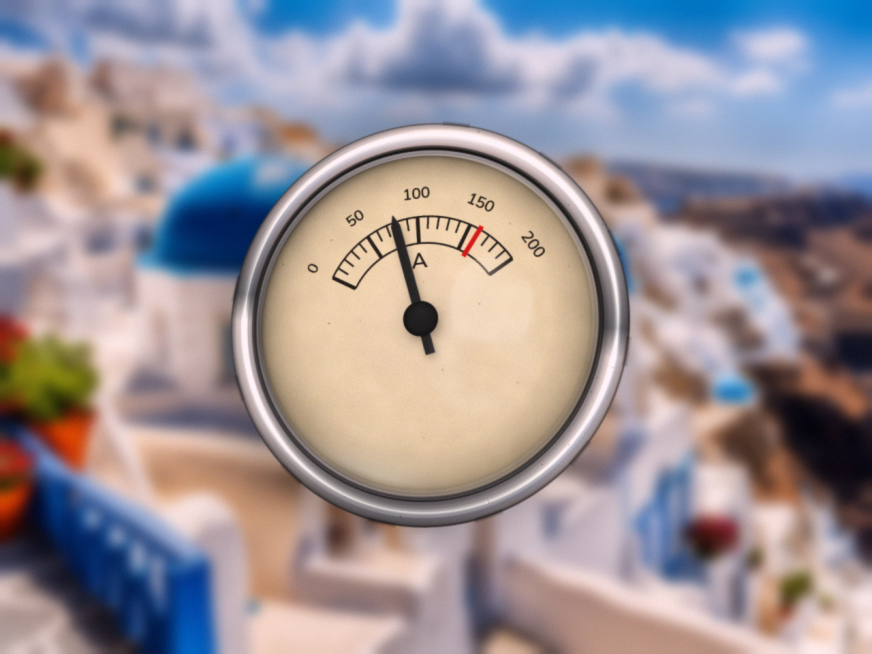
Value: 80 A
